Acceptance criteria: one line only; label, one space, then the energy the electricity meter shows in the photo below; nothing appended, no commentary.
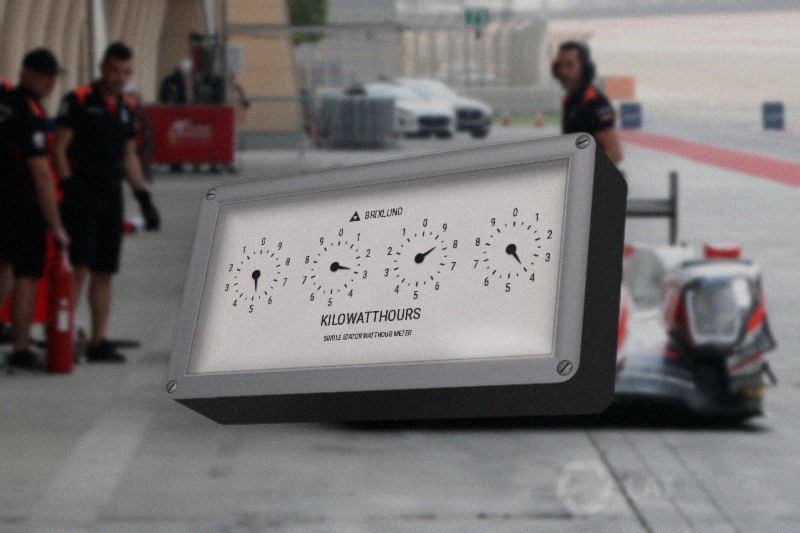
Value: 5284 kWh
